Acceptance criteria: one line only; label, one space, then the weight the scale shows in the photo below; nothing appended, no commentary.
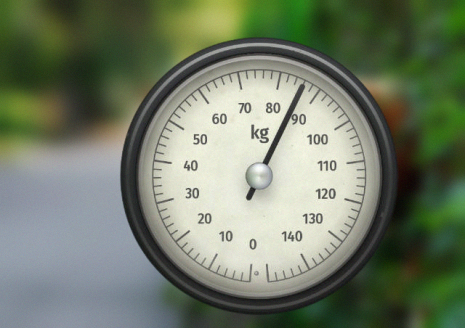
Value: 86 kg
